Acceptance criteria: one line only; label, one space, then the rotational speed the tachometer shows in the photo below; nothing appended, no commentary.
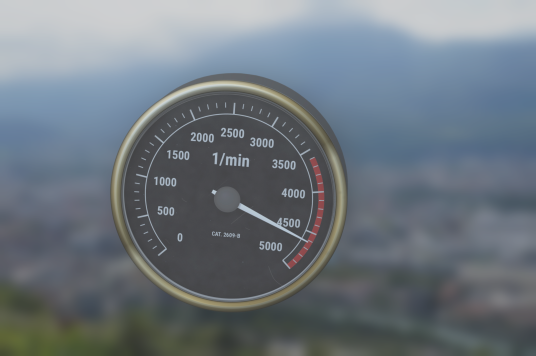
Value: 4600 rpm
